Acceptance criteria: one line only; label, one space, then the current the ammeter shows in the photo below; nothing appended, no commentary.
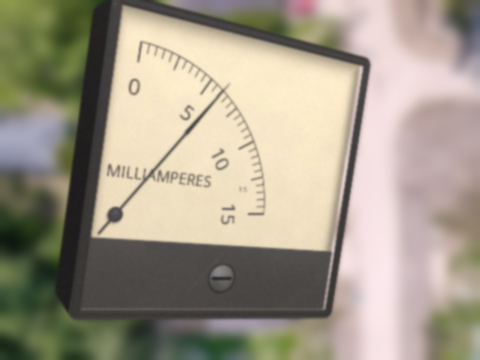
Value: 6 mA
